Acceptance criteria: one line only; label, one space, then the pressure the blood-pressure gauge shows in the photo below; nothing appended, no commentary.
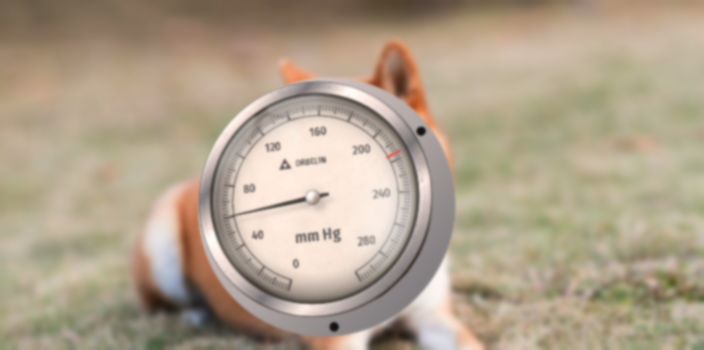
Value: 60 mmHg
